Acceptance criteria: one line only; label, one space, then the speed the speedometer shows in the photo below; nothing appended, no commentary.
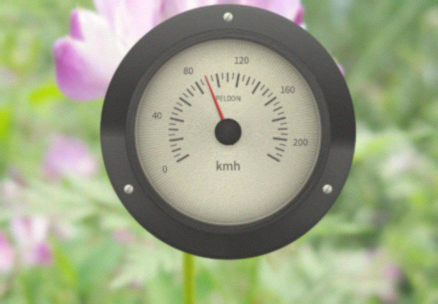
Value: 90 km/h
